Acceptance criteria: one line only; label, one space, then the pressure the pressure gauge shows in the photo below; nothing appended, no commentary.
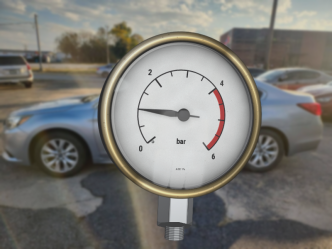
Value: 1 bar
